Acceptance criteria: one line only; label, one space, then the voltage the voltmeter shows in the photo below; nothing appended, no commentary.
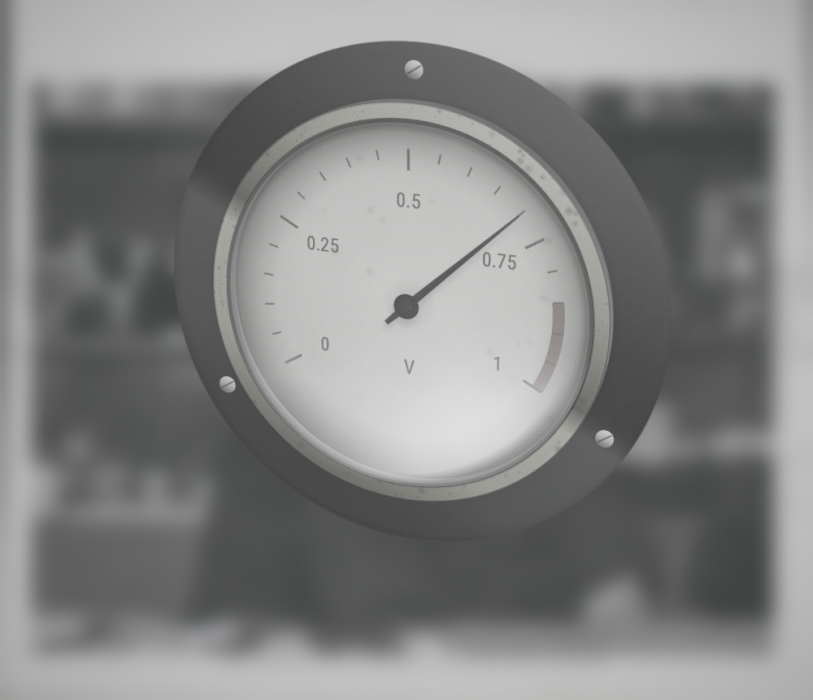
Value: 0.7 V
